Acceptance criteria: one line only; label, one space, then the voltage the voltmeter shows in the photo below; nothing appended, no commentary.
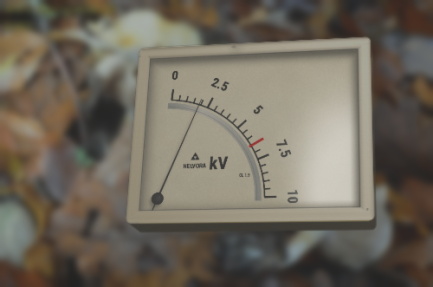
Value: 2 kV
